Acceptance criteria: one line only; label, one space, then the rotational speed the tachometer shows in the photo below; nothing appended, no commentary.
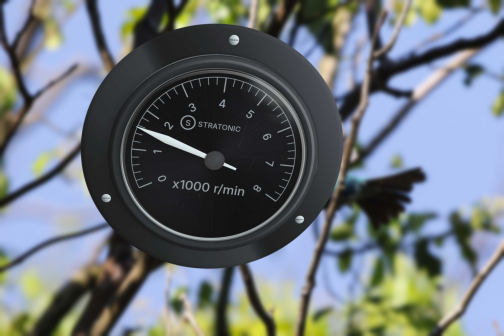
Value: 1600 rpm
